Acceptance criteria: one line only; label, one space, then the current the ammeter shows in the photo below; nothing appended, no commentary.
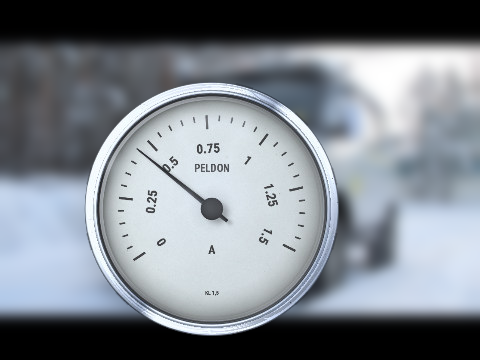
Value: 0.45 A
